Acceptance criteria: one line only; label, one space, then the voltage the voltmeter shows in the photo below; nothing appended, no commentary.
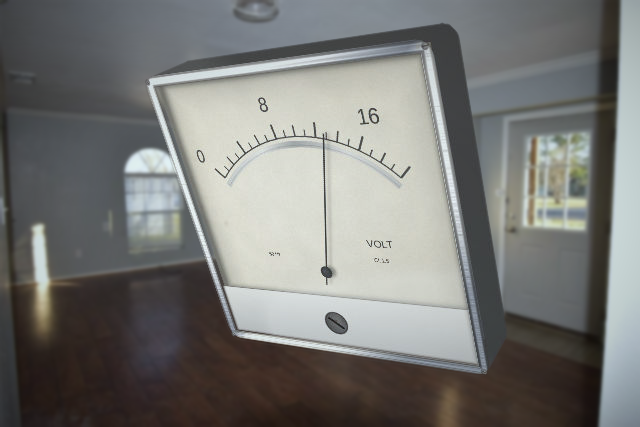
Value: 13 V
